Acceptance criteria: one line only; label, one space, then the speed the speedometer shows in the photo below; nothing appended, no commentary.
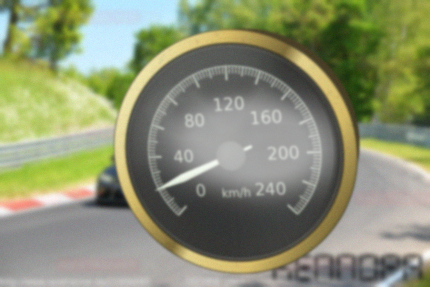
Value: 20 km/h
